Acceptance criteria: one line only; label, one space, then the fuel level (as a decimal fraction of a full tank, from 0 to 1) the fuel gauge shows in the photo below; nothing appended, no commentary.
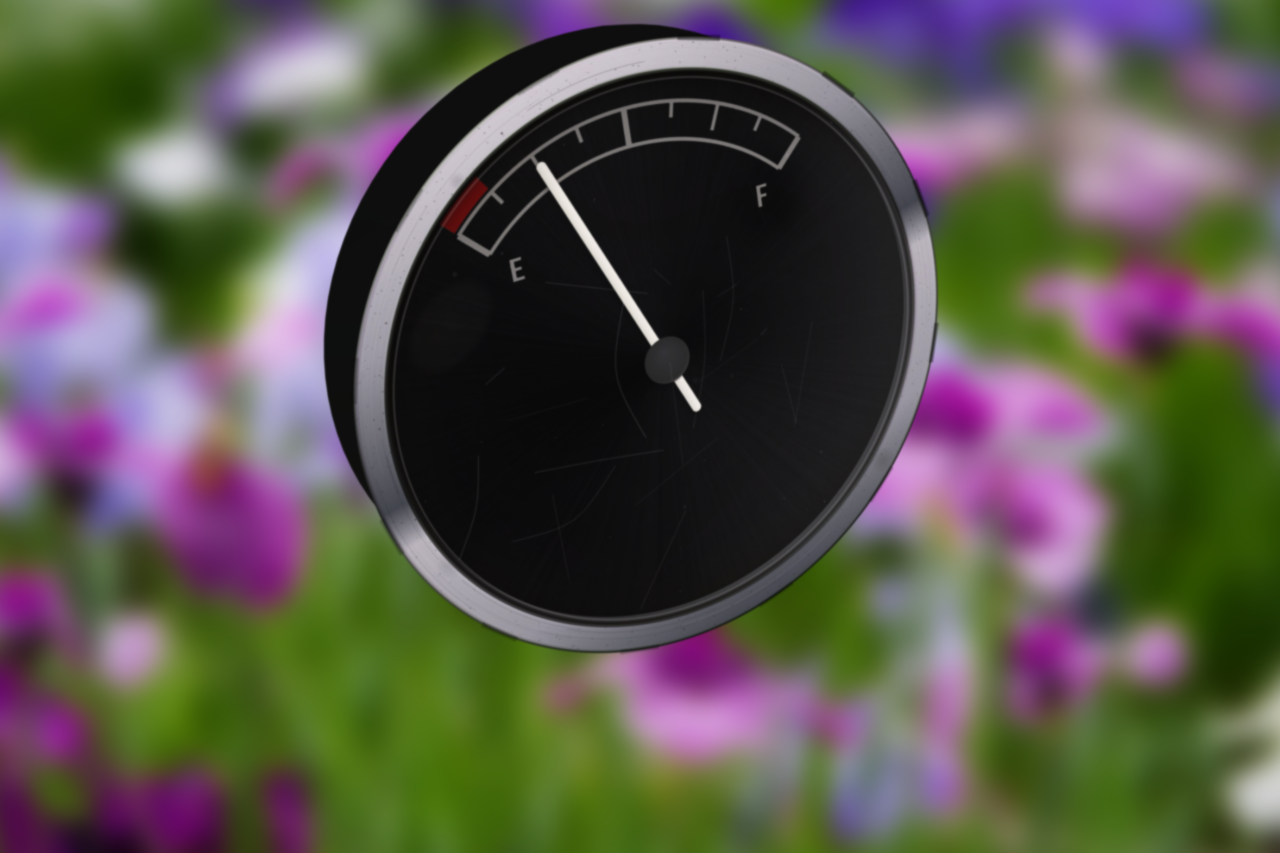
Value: 0.25
